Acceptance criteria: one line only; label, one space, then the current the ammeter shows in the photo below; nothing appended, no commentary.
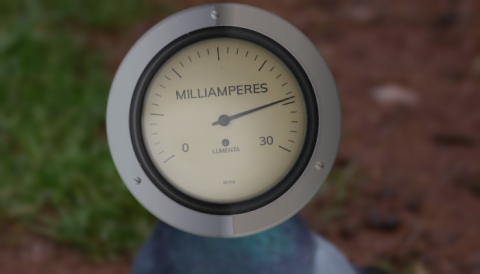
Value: 24.5 mA
